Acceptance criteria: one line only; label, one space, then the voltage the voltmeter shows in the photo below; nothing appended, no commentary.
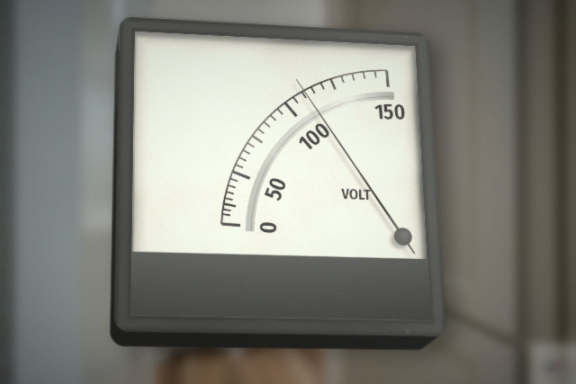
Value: 110 V
